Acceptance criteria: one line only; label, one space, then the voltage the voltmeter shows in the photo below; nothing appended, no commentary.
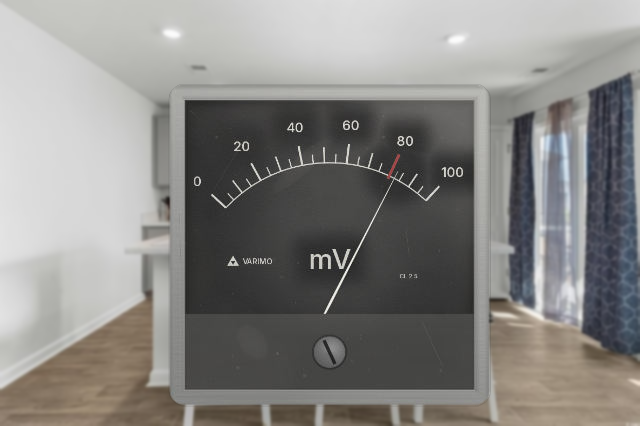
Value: 82.5 mV
